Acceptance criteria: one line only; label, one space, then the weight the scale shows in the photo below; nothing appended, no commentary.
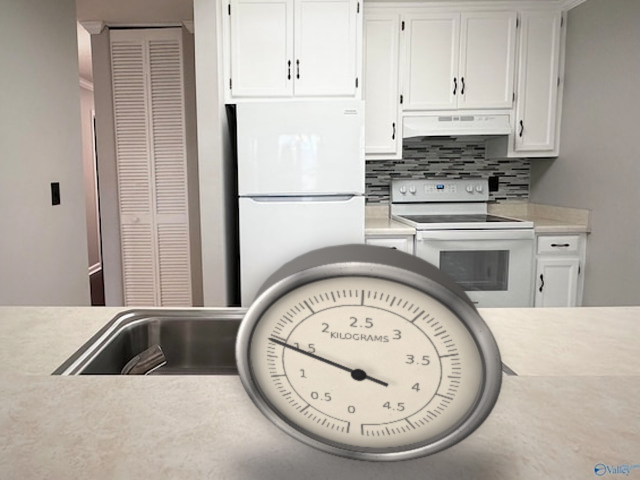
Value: 1.5 kg
